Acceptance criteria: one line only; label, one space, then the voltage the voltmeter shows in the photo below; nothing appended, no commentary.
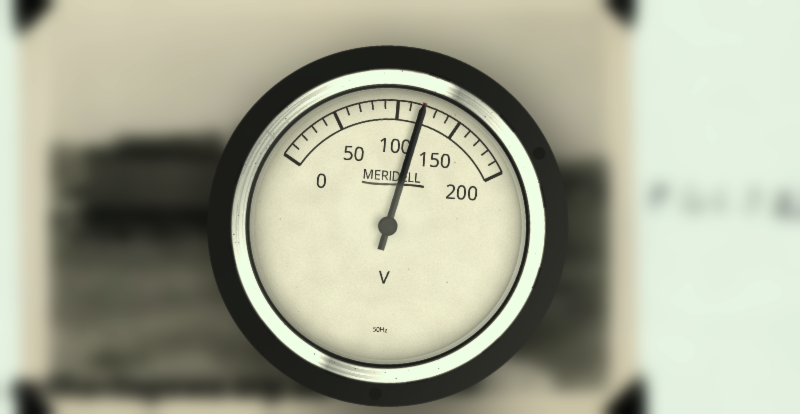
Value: 120 V
